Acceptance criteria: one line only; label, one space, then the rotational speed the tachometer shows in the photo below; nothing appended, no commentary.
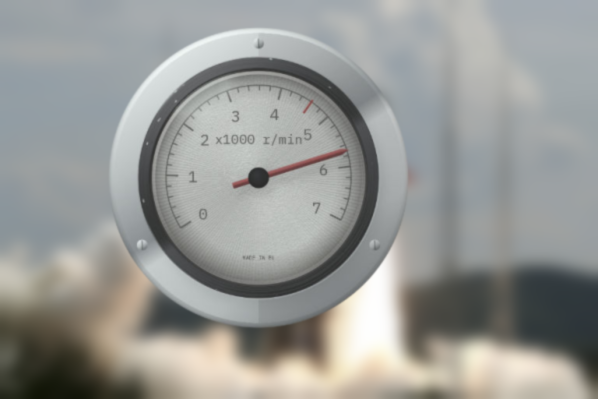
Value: 5700 rpm
